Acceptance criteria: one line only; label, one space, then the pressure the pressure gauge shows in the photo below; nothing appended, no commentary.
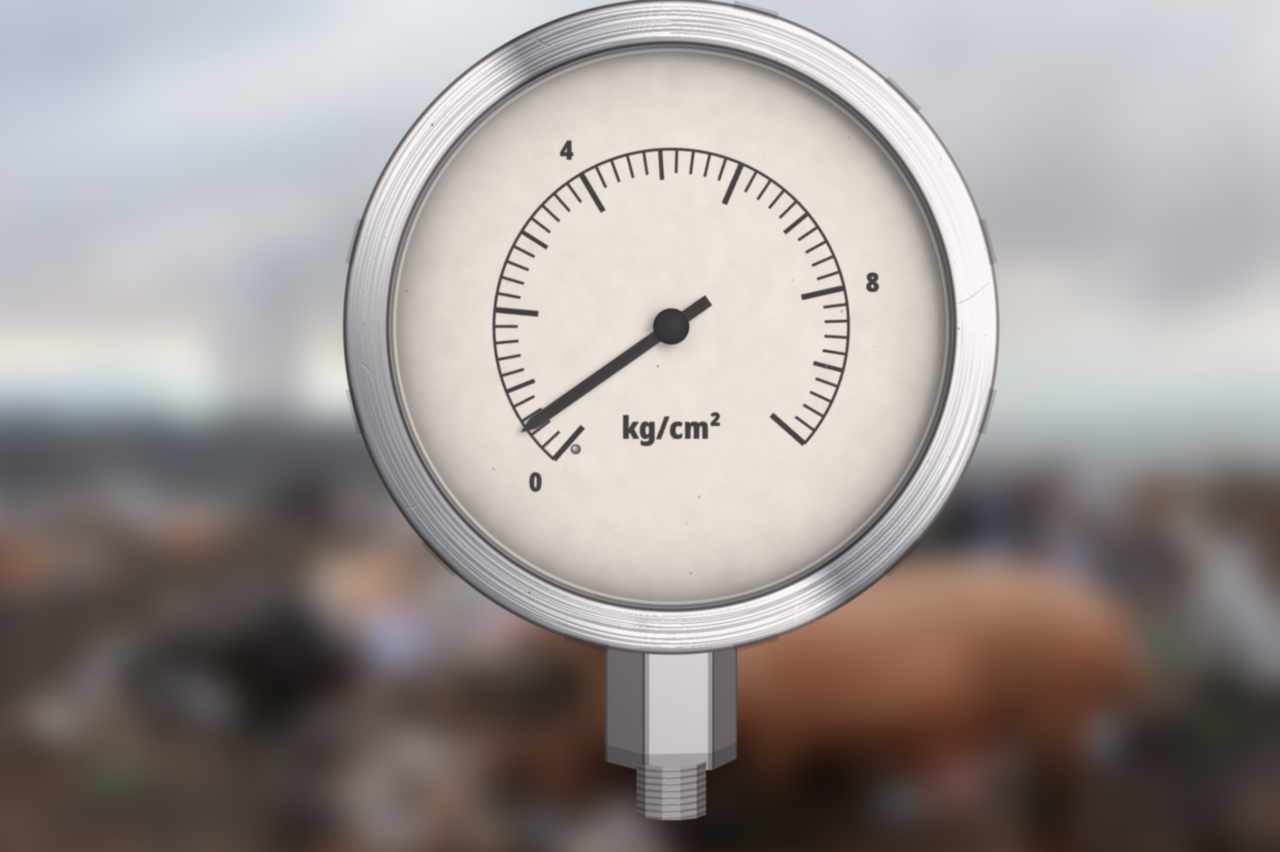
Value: 0.5 kg/cm²
